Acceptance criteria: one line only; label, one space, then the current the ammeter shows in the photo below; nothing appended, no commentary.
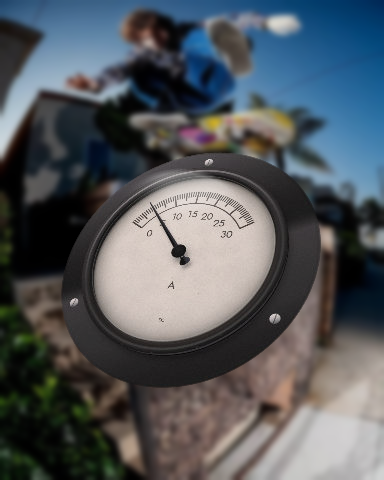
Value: 5 A
